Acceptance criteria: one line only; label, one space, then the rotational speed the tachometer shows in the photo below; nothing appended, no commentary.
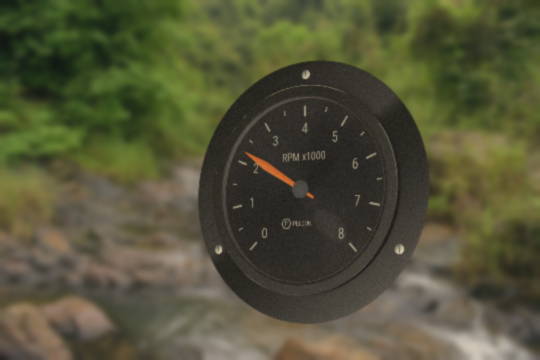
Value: 2250 rpm
